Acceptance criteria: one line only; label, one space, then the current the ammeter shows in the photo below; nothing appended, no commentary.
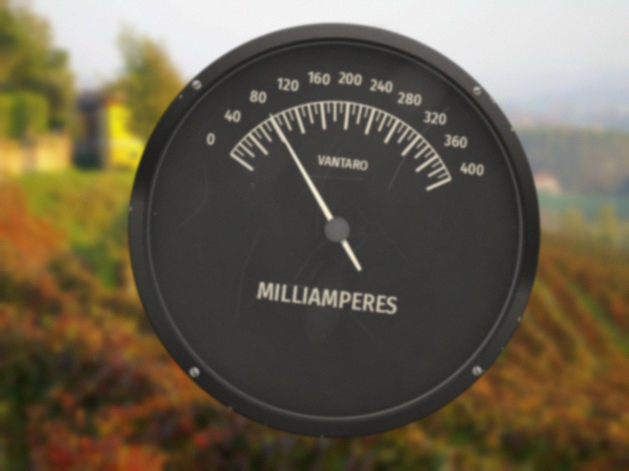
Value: 80 mA
